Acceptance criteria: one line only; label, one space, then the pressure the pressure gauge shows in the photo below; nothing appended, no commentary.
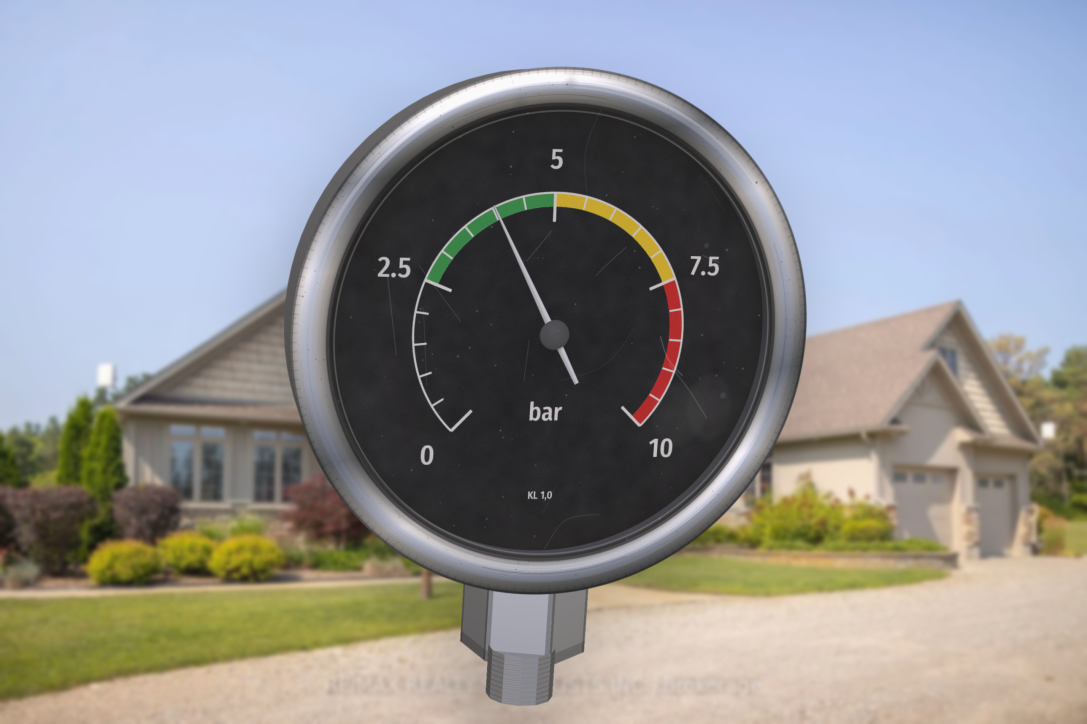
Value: 4 bar
